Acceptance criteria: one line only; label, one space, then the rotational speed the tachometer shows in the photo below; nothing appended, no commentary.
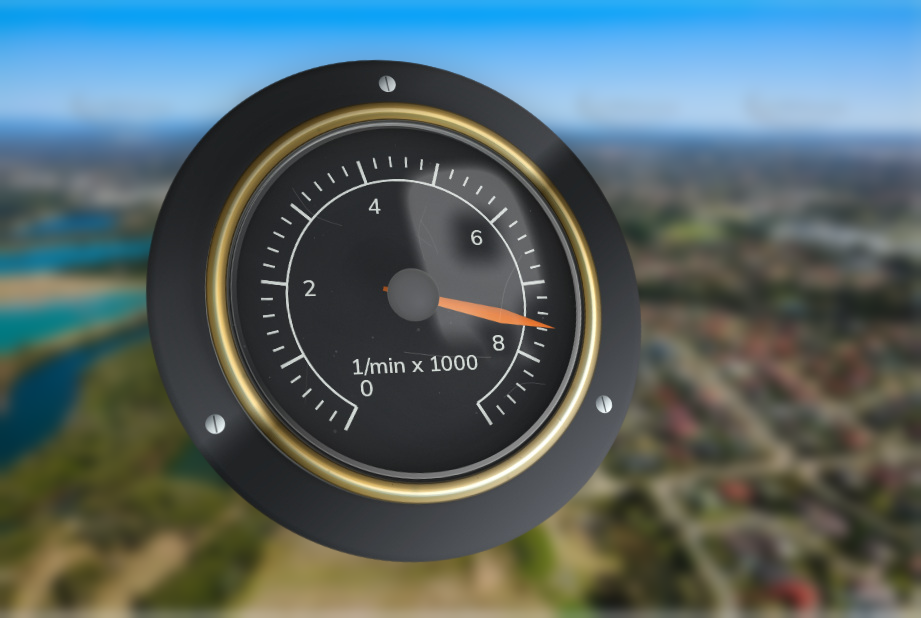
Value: 7600 rpm
